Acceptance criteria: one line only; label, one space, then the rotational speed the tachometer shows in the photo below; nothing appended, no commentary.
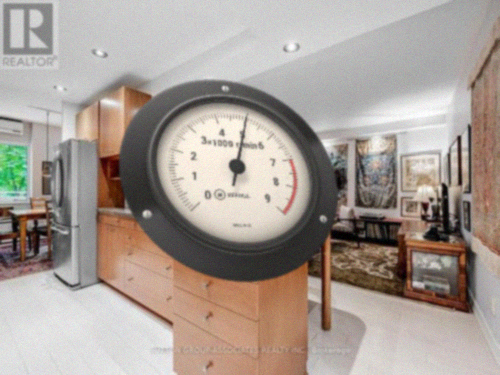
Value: 5000 rpm
